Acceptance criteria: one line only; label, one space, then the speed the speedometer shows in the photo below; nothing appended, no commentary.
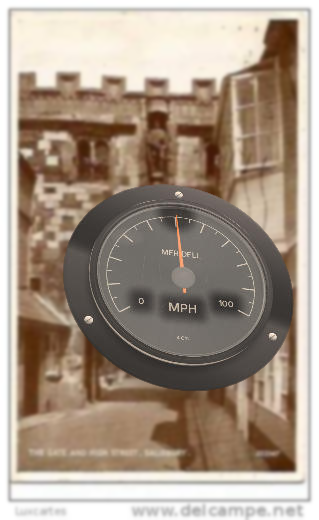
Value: 50 mph
